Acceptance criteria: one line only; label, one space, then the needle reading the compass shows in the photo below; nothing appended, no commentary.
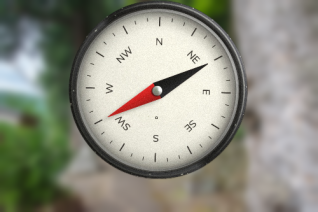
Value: 240 °
